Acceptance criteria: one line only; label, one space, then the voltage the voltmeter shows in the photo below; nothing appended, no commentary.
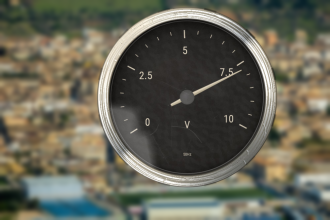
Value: 7.75 V
